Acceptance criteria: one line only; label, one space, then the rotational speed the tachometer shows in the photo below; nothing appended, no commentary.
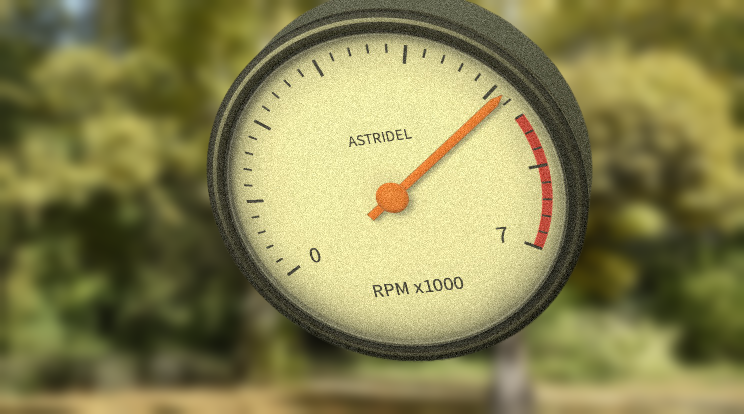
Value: 5100 rpm
